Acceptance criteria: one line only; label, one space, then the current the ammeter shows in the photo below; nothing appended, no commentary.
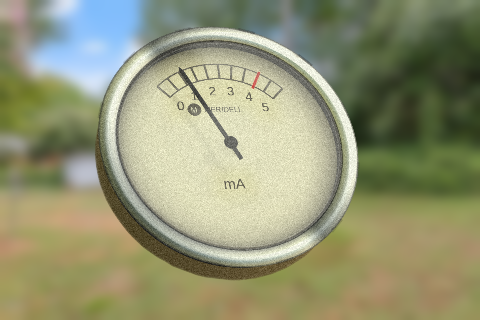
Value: 1 mA
